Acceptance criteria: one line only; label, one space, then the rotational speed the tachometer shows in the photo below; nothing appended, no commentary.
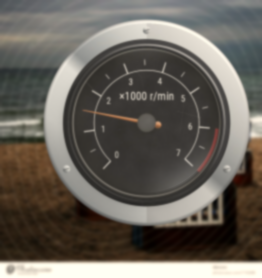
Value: 1500 rpm
